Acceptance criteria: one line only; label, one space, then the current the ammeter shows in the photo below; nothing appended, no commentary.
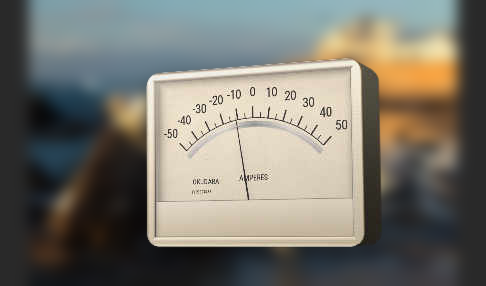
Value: -10 A
